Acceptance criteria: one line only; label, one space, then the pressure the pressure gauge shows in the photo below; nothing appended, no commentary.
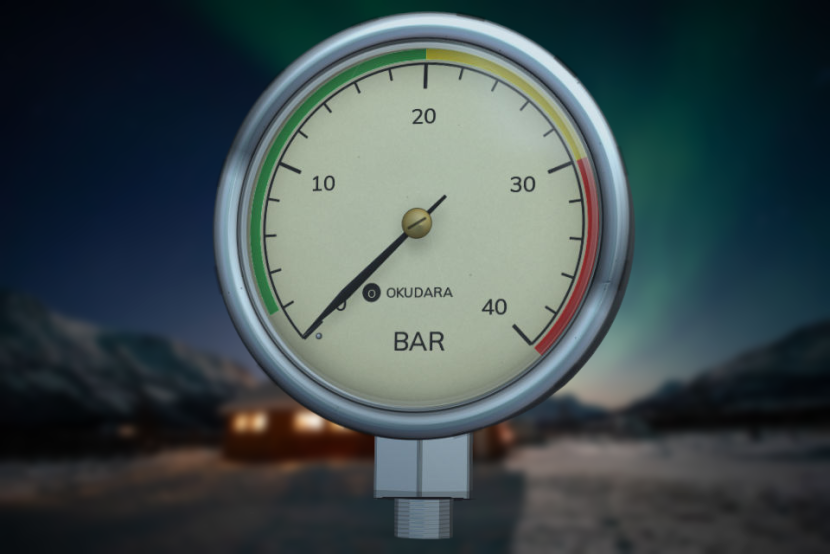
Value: 0 bar
